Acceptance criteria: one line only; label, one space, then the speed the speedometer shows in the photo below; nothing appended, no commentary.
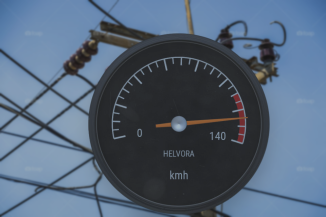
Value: 125 km/h
